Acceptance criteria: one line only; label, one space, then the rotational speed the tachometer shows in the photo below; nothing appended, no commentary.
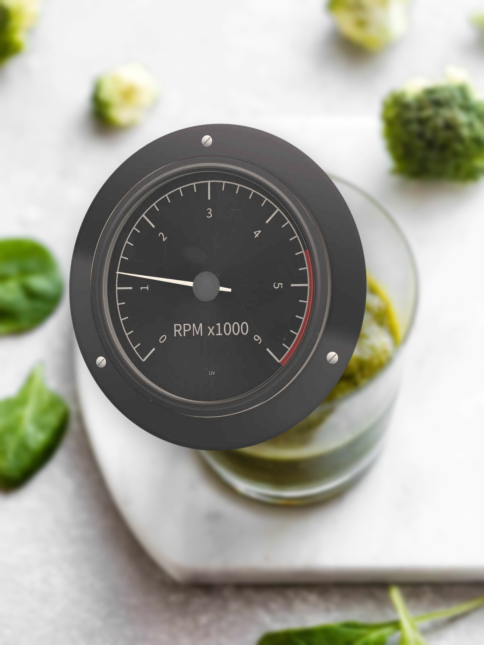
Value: 1200 rpm
